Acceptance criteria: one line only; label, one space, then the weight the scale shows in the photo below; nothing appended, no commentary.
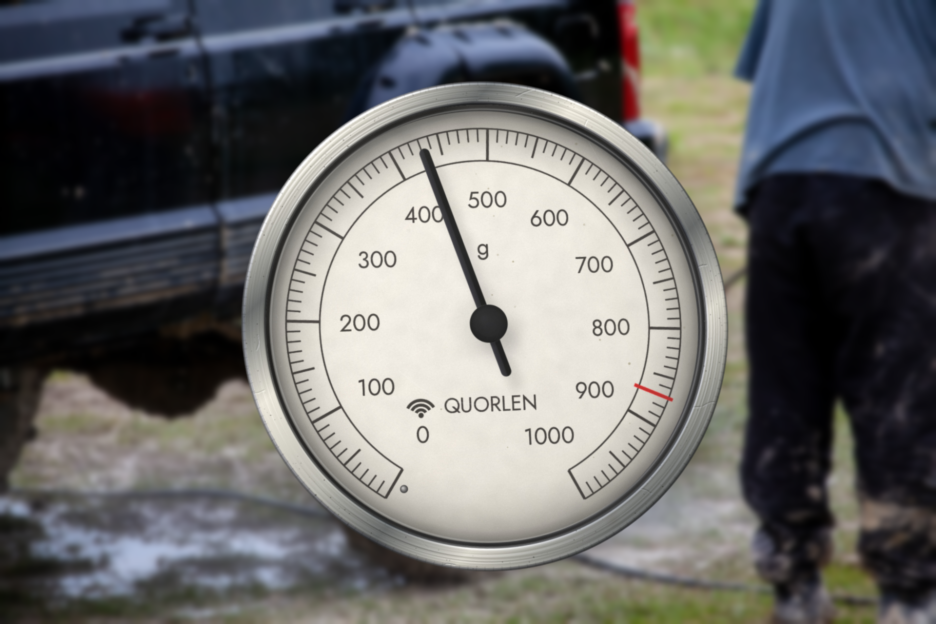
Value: 430 g
